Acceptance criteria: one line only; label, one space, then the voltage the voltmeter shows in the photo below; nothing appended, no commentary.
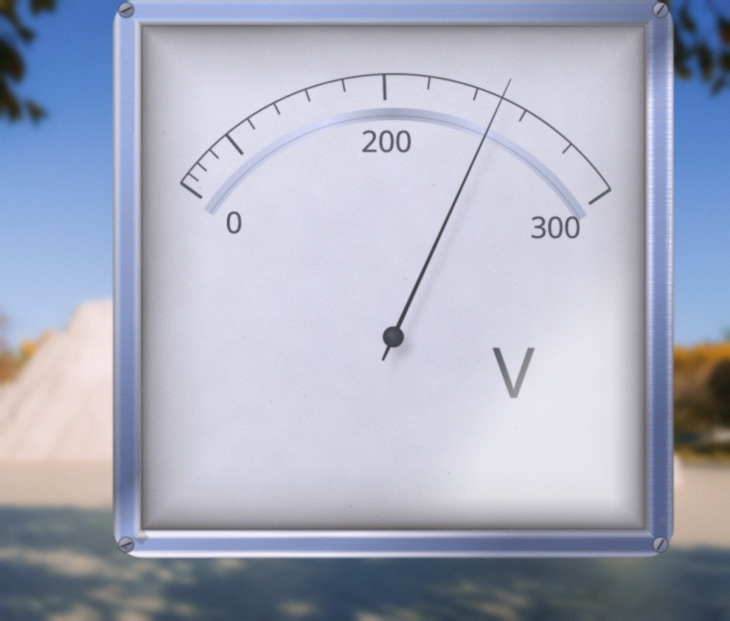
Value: 250 V
